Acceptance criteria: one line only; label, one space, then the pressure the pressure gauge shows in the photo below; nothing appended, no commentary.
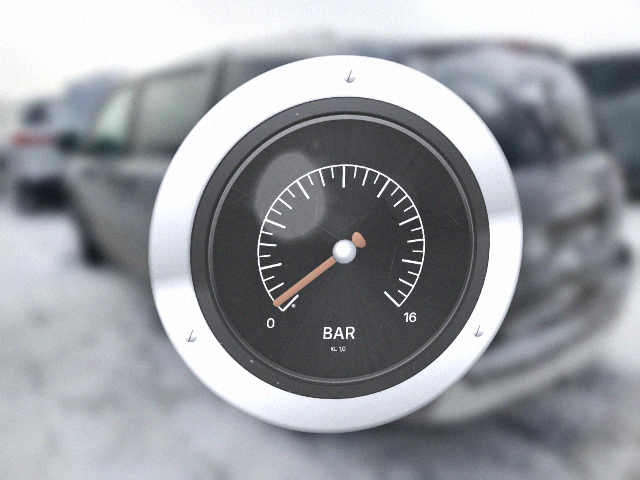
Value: 0.5 bar
